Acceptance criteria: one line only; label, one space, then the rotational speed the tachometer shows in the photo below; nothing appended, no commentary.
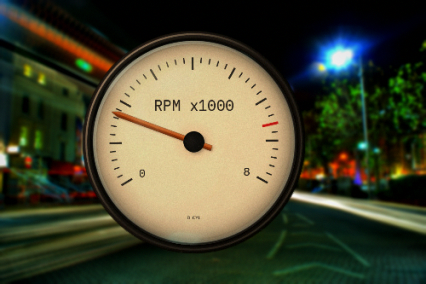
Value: 1700 rpm
